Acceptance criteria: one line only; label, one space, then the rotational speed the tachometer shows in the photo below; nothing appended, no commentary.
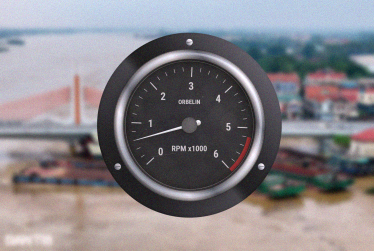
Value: 600 rpm
